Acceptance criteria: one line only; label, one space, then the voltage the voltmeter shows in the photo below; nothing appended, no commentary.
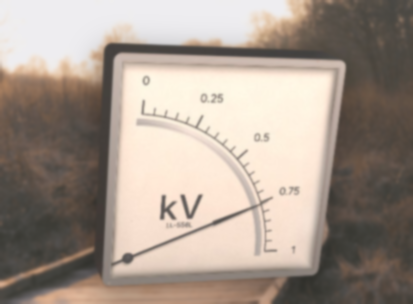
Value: 0.75 kV
